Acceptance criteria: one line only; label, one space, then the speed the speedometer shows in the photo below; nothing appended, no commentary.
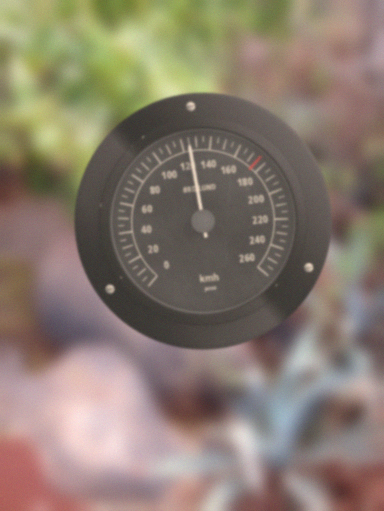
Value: 125 km/h
